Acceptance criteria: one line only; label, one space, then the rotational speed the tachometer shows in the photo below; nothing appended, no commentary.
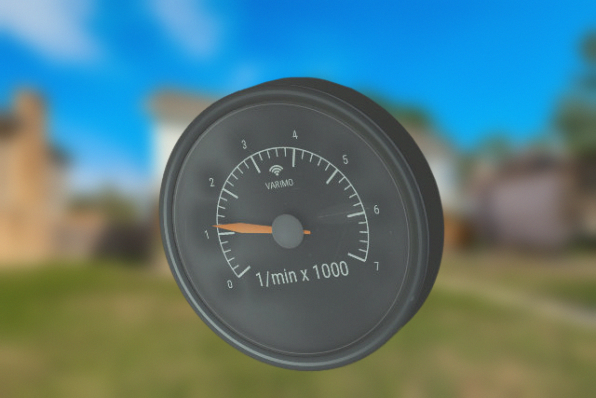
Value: 1200 rpm
